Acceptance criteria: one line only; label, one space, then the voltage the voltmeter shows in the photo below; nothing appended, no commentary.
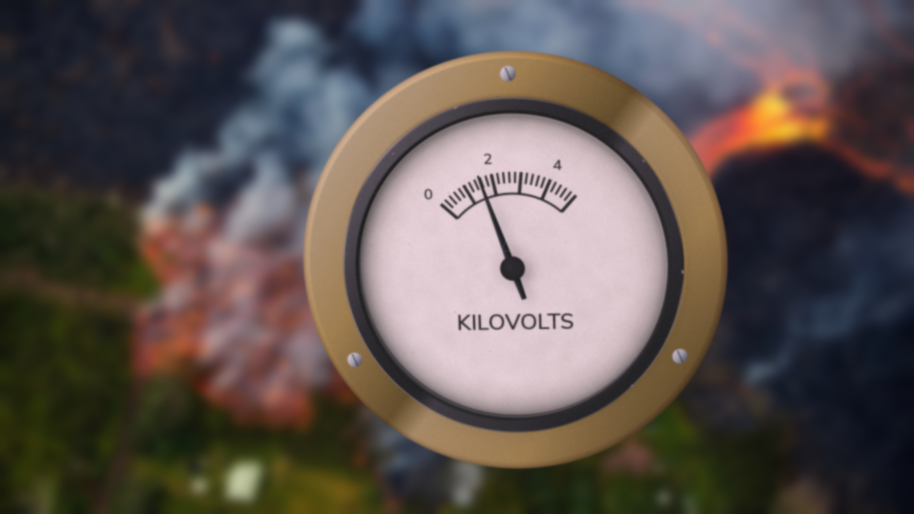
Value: 1.6 kV
